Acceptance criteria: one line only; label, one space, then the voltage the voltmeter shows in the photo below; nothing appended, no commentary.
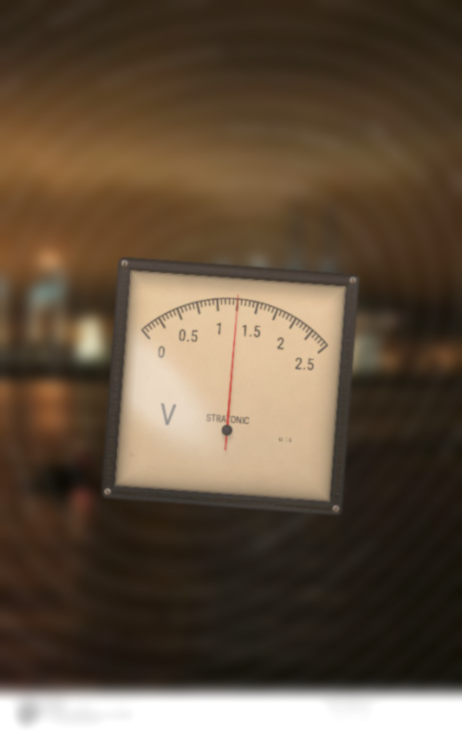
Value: 1.25 V
